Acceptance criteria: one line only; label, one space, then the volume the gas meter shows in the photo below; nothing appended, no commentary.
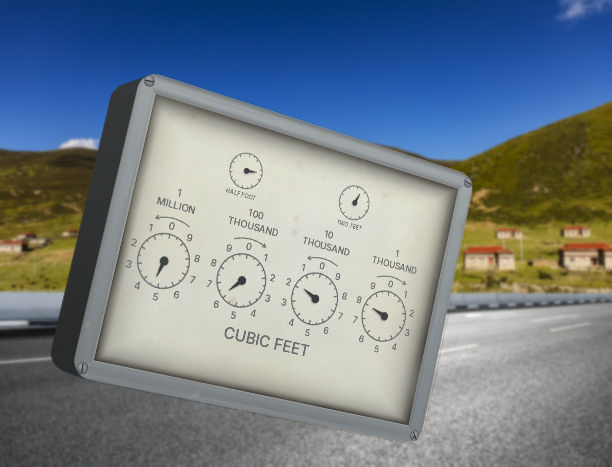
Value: 461800 ft³
